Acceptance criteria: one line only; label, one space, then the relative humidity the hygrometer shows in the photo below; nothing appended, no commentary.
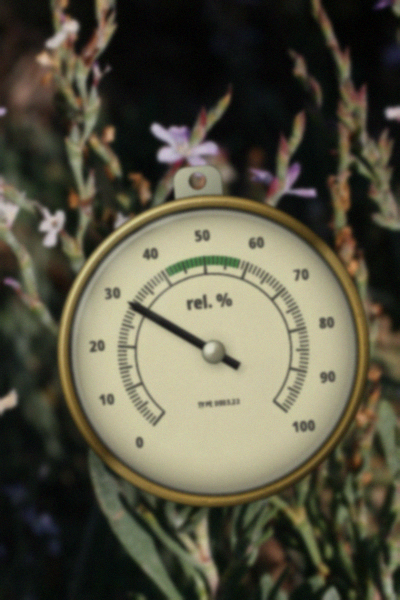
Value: 30 %
